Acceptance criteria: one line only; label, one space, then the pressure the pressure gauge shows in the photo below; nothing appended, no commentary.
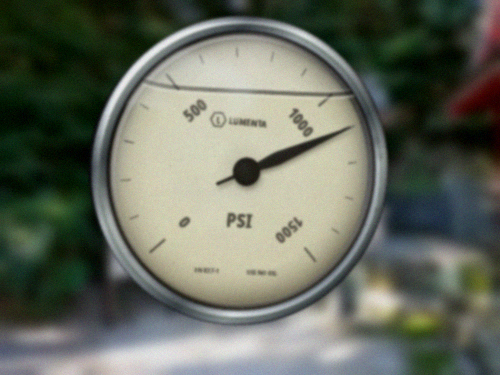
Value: 1100 psi
